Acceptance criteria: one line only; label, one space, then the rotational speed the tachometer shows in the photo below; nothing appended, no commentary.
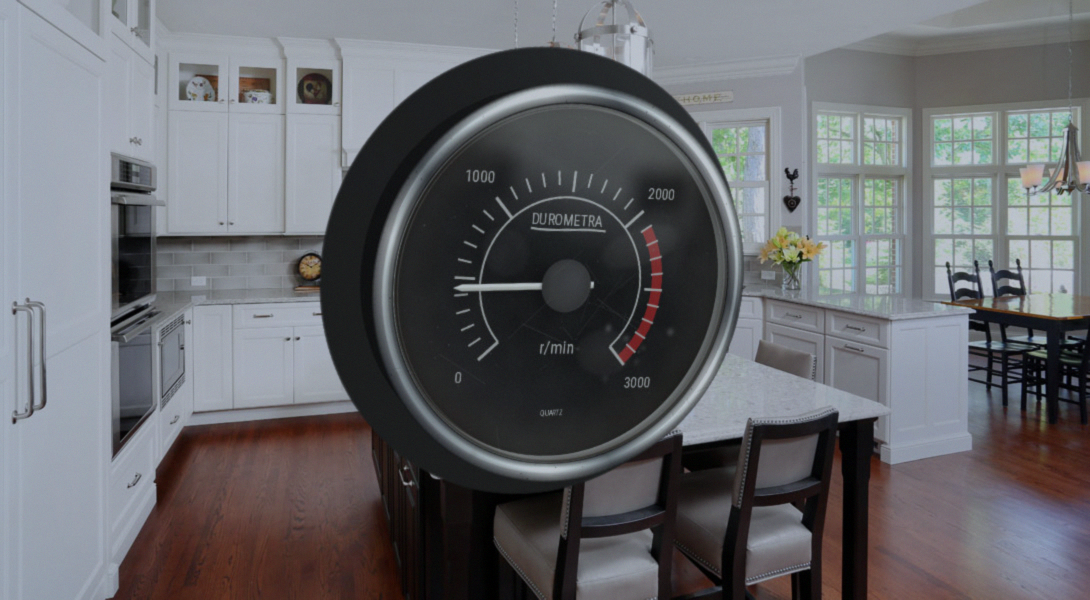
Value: 450 rpm
